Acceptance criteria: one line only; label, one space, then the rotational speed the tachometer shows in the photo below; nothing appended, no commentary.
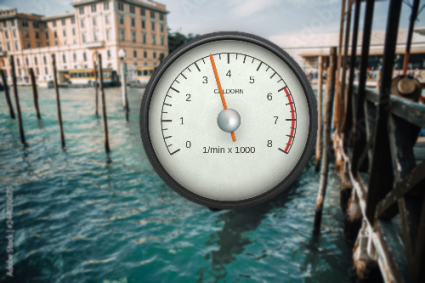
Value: 3500 rpm
